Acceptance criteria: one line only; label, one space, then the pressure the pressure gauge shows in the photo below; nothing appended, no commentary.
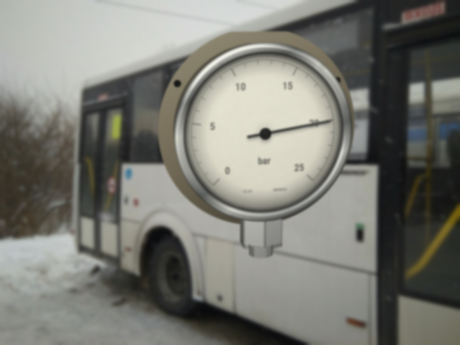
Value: 20 bar
